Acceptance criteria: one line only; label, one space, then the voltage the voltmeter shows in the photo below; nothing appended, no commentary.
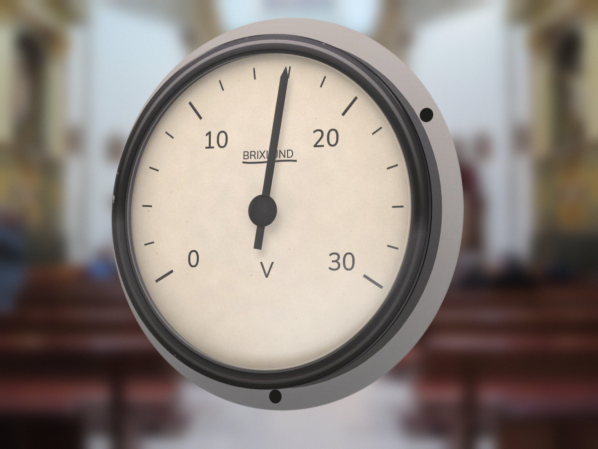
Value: 16 V
